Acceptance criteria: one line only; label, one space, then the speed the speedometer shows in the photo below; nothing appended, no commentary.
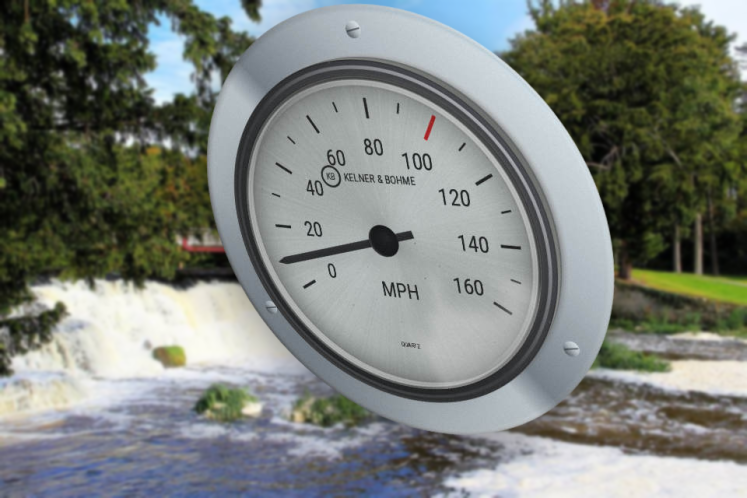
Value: 10 mph
